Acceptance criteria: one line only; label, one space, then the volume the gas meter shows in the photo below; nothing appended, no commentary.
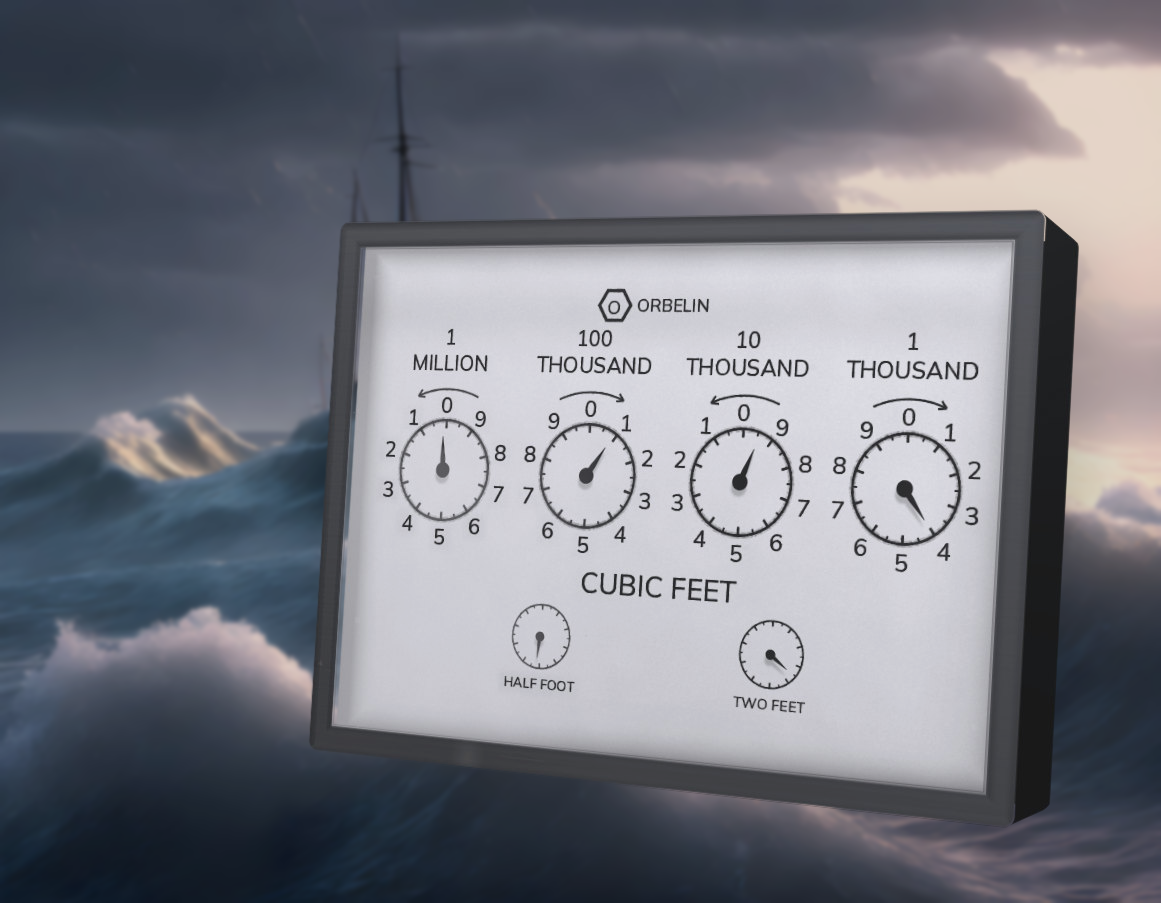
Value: 9400 ft³
